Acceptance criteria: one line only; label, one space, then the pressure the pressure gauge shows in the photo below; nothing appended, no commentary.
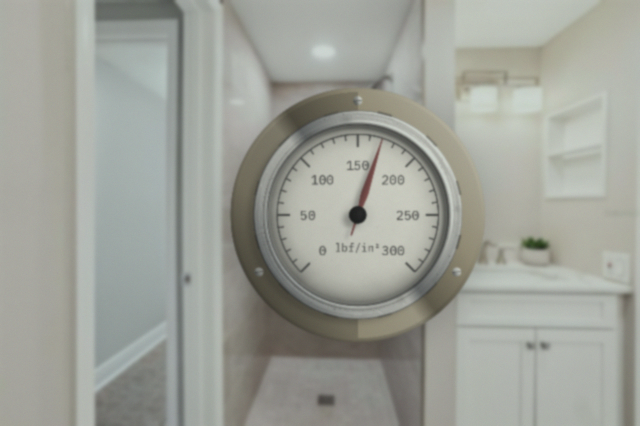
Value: 170 psi
